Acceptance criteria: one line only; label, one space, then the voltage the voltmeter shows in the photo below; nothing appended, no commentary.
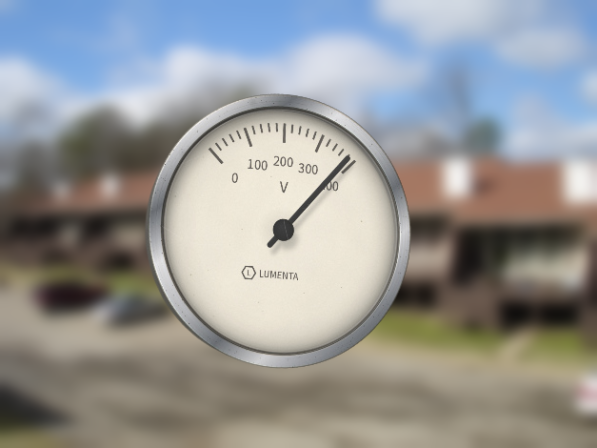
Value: 380 V
